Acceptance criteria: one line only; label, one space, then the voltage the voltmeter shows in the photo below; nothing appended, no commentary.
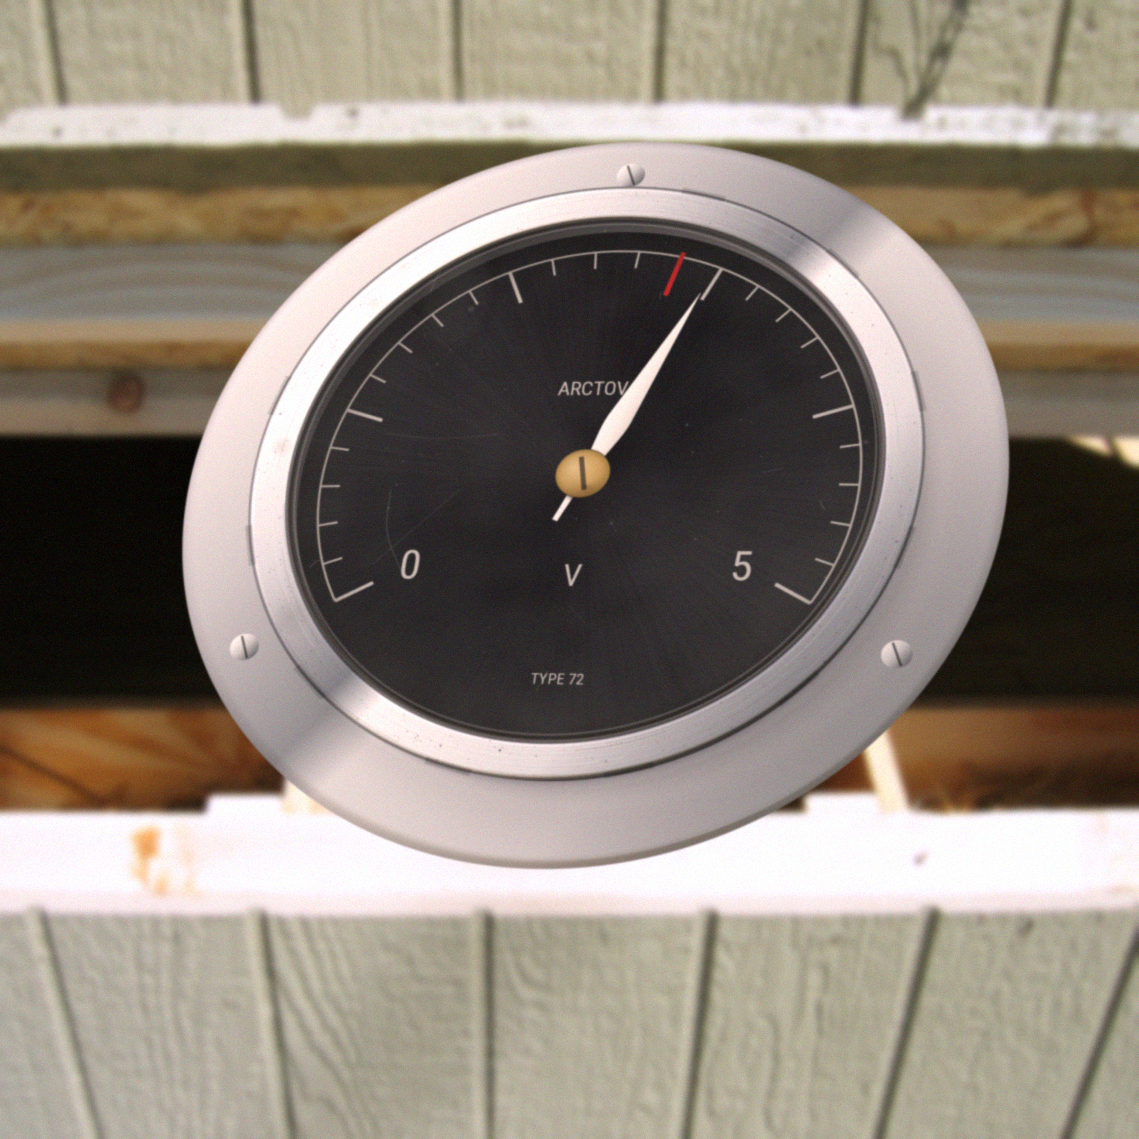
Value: 3 V
